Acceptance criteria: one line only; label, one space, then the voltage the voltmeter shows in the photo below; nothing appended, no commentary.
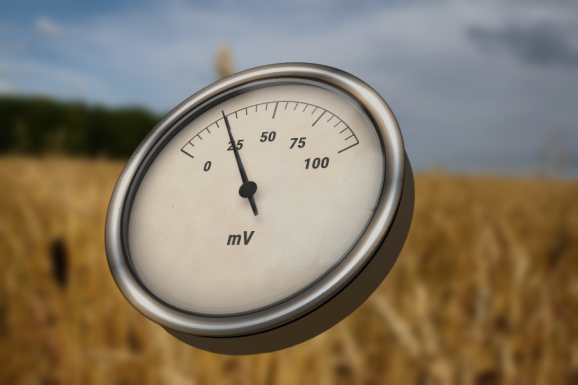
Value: 25 mV
